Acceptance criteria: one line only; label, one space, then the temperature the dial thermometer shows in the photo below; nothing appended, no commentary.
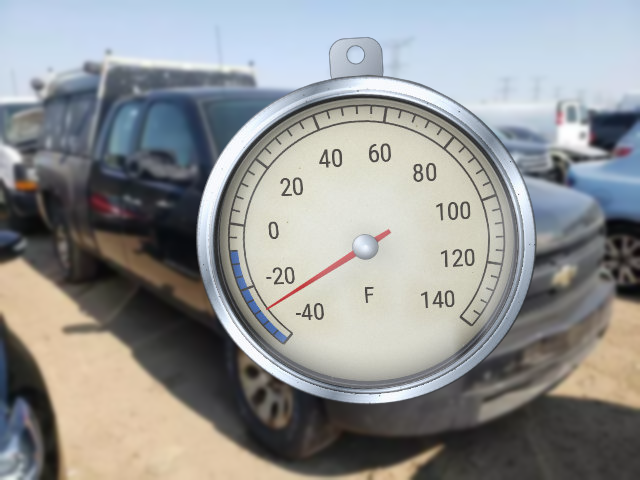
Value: -28 °F
